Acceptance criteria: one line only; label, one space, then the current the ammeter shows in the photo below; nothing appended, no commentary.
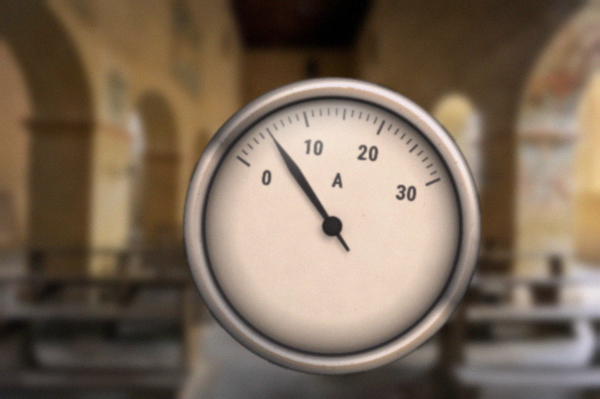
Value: 5 A
